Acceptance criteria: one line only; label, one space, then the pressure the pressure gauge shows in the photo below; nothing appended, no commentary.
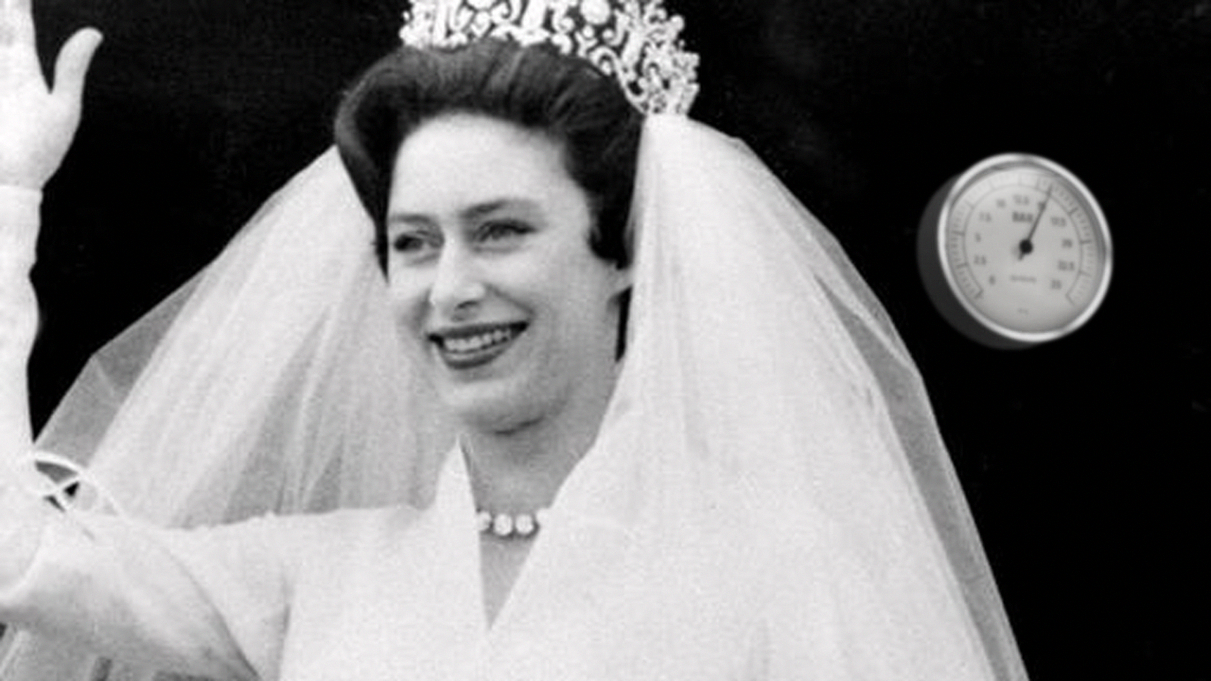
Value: 15 bar
